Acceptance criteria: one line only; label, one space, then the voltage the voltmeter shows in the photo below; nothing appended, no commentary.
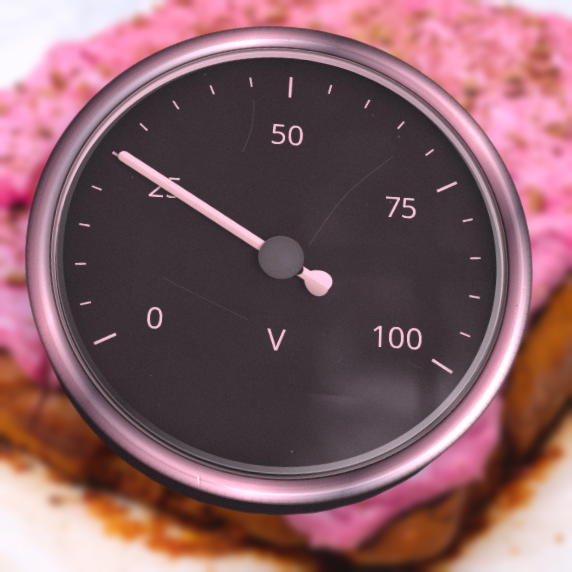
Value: 25 V
